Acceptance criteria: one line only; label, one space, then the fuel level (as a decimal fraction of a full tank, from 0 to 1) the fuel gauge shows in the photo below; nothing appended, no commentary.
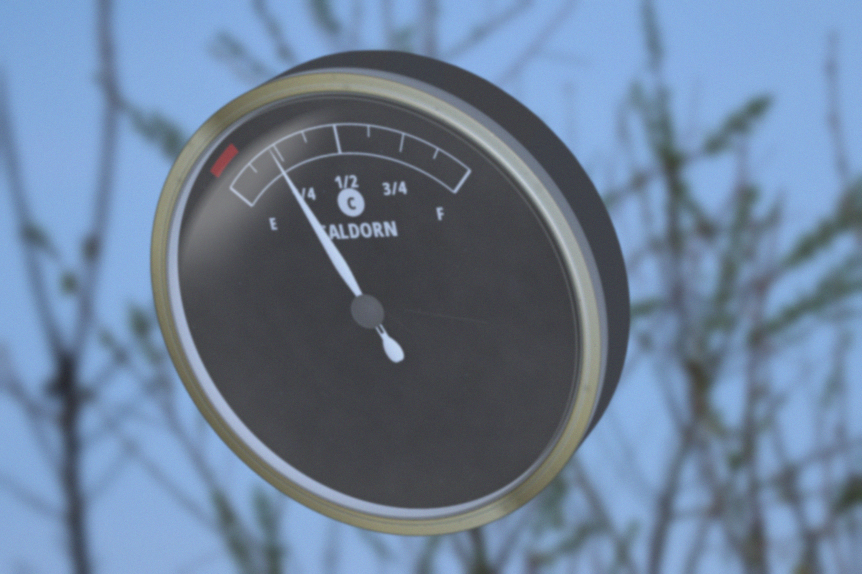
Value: 0.25
